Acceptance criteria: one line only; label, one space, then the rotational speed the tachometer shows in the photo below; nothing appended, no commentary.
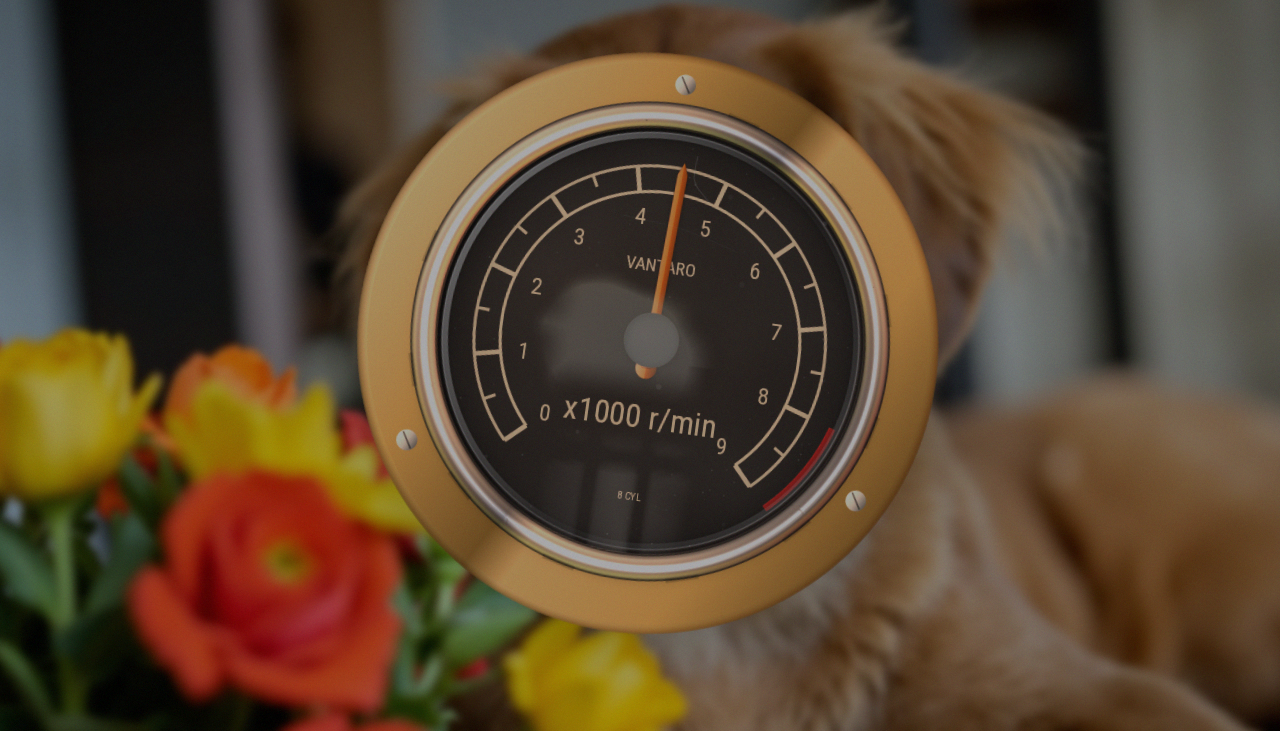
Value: 4500 rpm
